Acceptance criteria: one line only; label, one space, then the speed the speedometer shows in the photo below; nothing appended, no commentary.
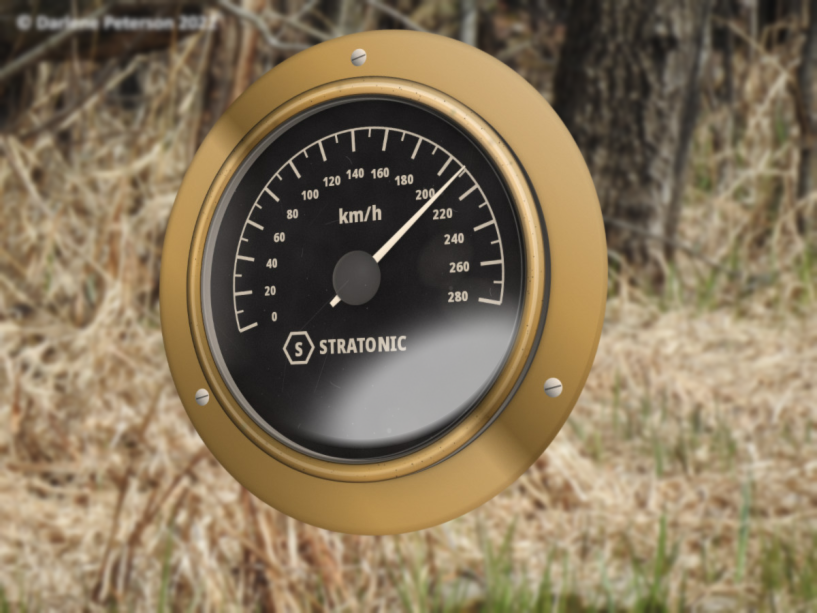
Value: 210 km/h
